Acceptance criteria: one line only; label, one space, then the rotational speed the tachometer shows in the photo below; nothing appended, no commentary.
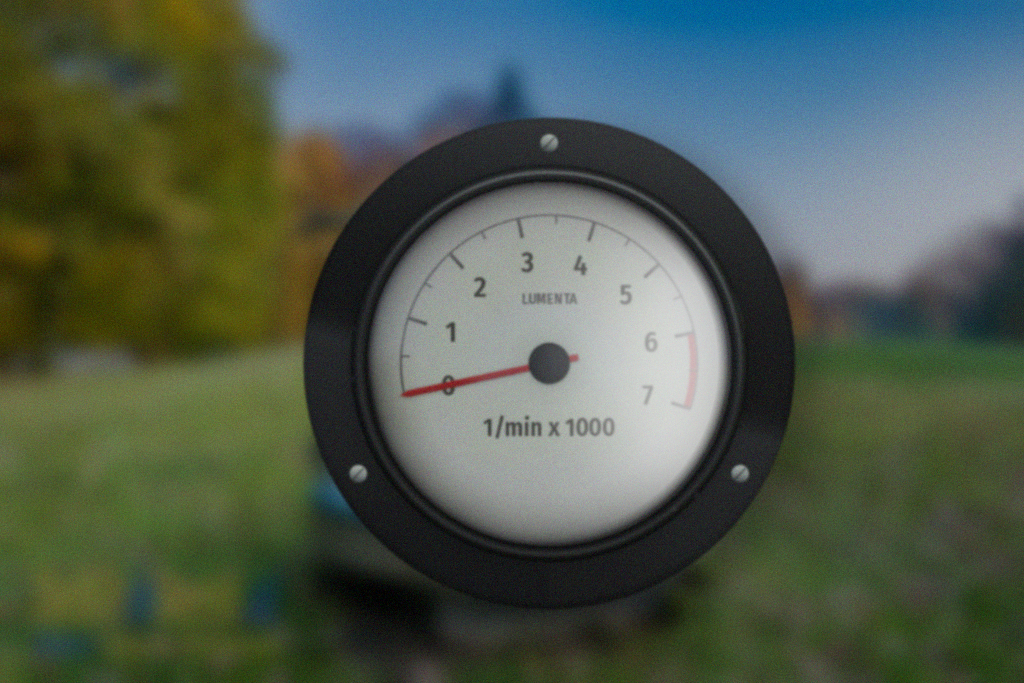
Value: 0 rpm
